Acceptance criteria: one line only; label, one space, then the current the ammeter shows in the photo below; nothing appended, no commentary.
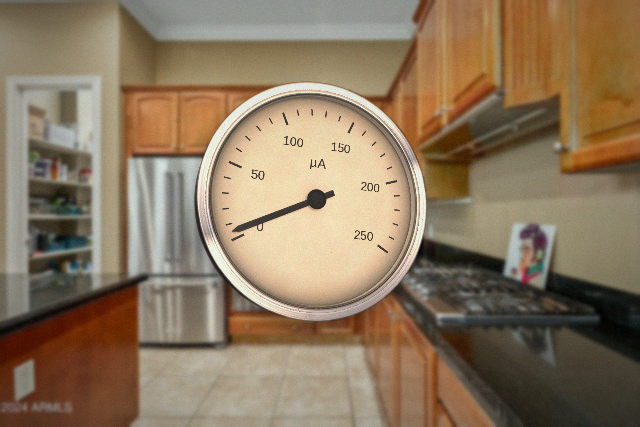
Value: 5 µA
